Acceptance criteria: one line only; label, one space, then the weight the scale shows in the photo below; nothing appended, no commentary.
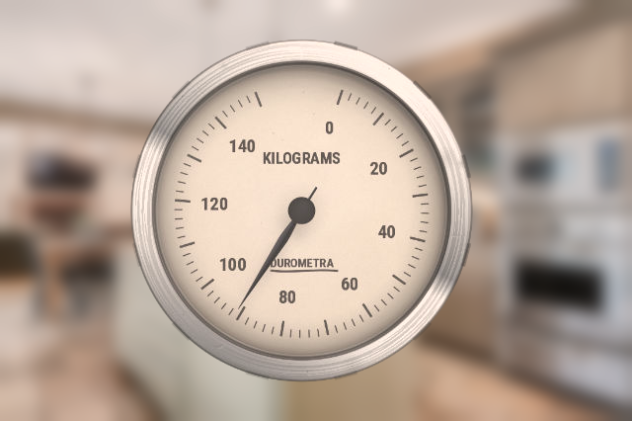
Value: 91 kg
